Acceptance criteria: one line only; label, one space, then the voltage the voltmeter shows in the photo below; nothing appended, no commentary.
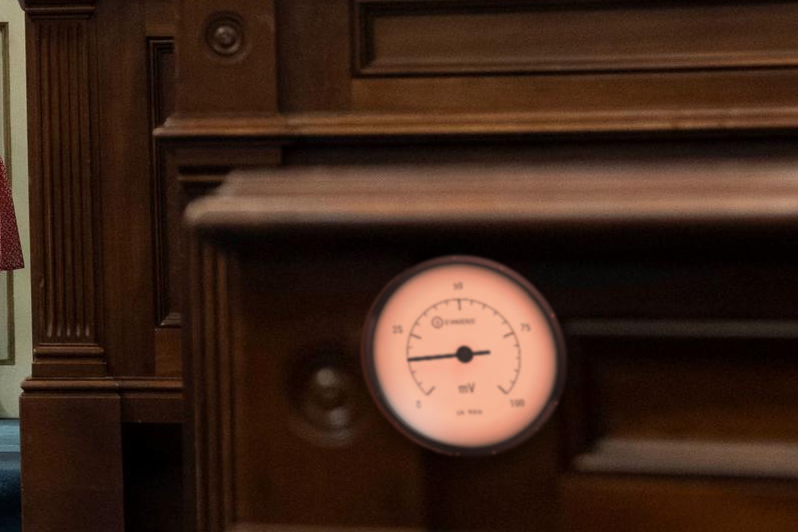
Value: 15 mV
